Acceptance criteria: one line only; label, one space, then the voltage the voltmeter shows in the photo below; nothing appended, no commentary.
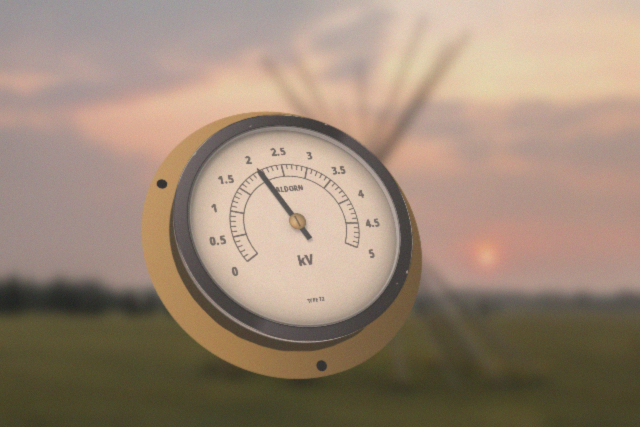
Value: 2 kV
